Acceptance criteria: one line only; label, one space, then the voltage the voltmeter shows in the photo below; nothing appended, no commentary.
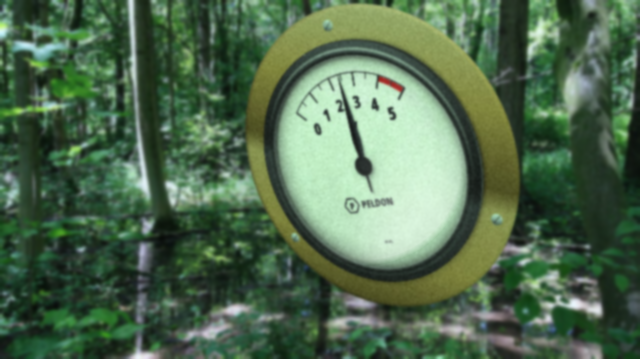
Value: 2.5 V
